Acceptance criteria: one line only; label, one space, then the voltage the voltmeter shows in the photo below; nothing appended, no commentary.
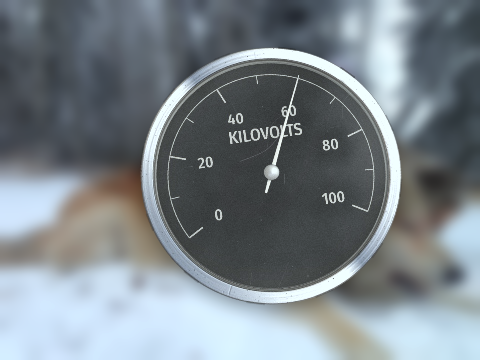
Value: 60 kV
